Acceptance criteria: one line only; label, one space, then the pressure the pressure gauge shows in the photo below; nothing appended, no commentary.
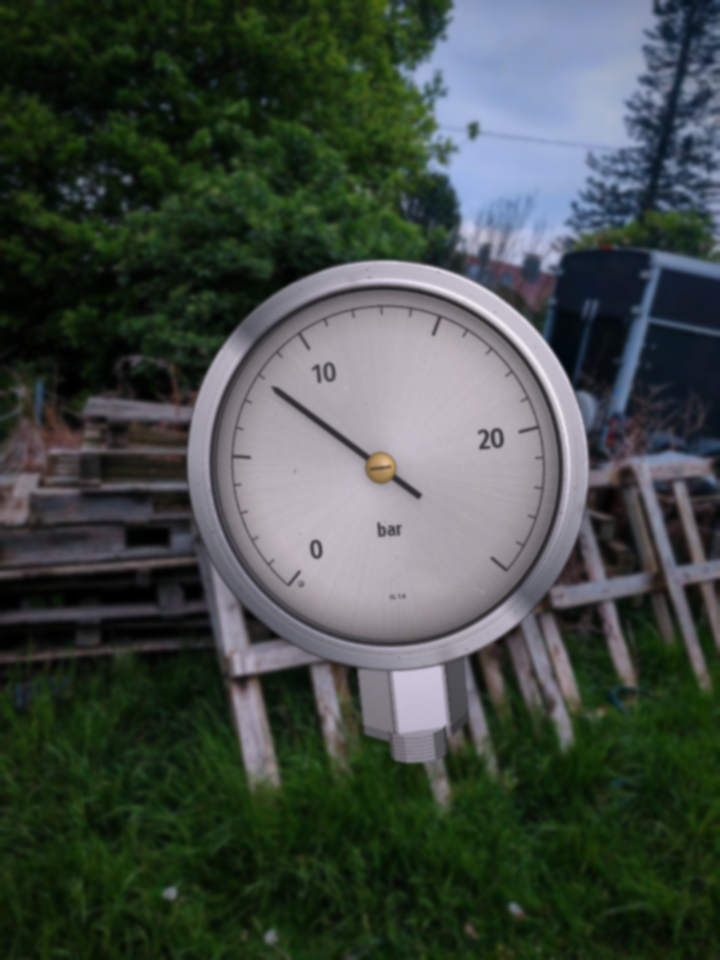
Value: 8 bar
